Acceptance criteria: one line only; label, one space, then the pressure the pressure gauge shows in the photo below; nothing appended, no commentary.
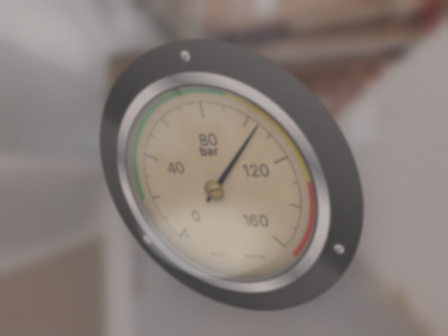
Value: 105 bar
